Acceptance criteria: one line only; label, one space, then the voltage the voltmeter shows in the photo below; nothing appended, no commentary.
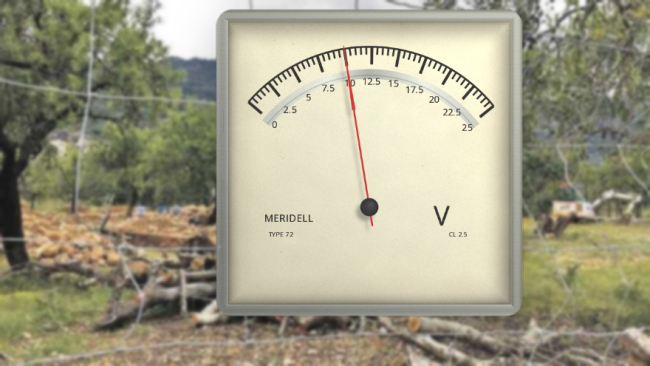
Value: 10 V
